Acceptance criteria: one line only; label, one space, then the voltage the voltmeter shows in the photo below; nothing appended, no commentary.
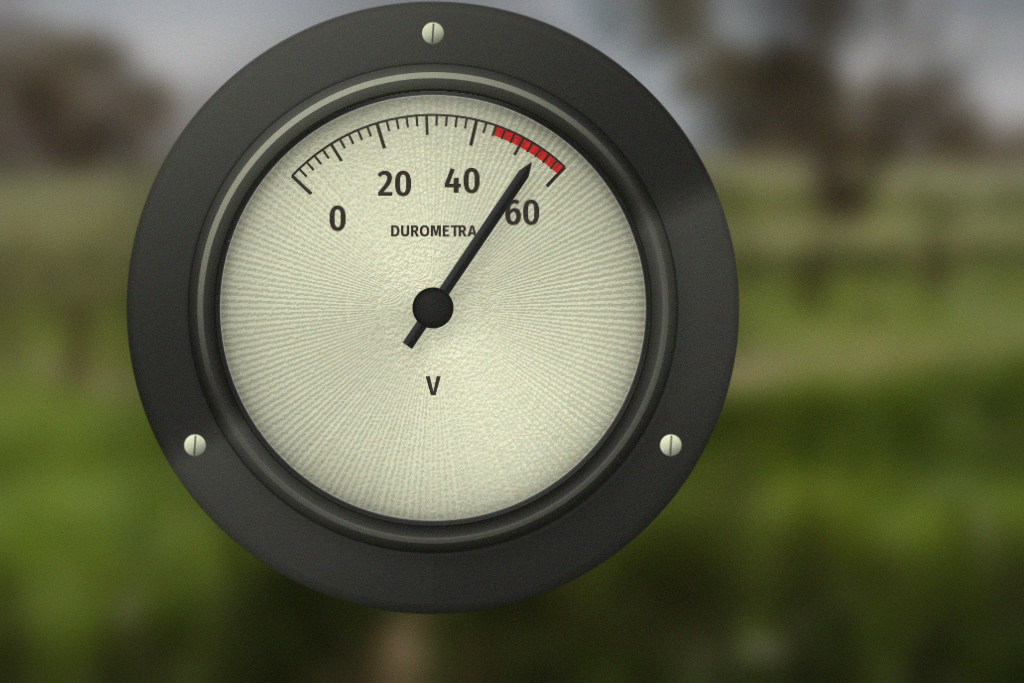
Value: 54 V
